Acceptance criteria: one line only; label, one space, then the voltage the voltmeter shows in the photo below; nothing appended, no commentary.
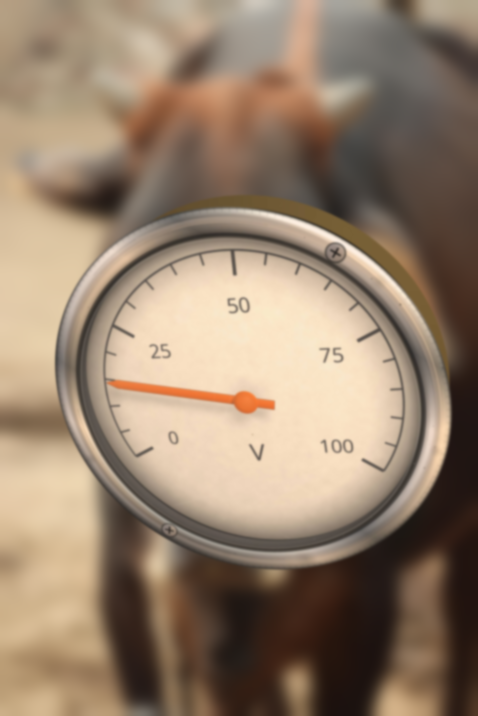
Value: 15 V
